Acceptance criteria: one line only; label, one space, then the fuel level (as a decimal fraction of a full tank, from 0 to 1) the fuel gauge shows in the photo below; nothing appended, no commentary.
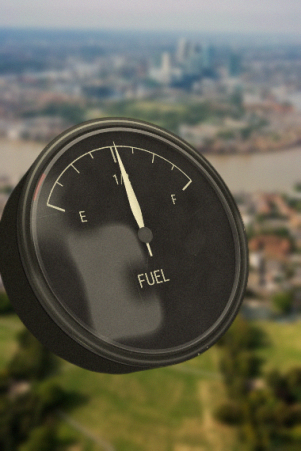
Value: 0.5
